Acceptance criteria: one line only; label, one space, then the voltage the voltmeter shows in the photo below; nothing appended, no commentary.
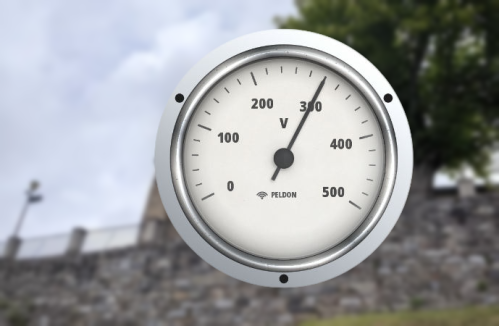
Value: 300 V
